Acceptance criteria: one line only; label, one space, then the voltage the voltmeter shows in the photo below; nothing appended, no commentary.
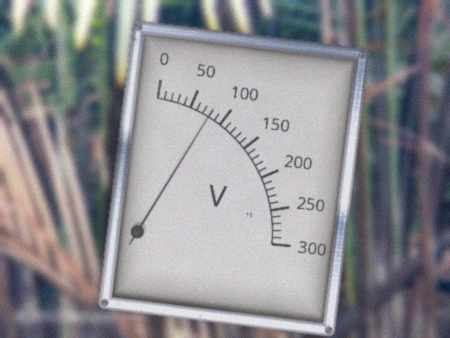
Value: 80 V
